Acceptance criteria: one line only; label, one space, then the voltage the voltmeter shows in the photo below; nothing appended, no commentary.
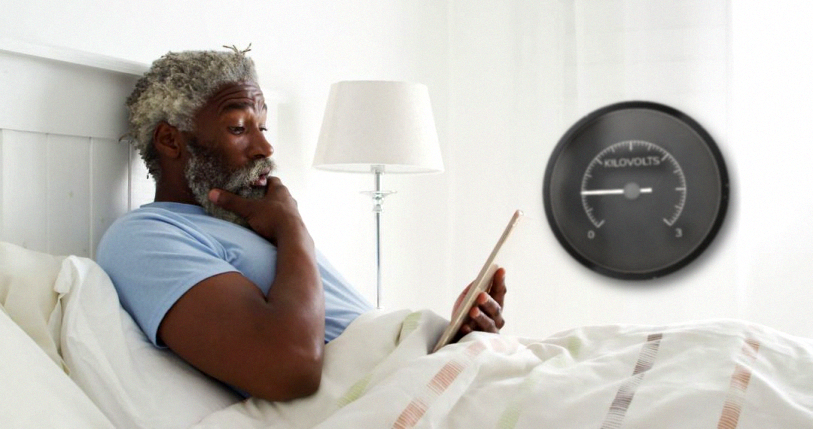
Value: 0.5 kV
